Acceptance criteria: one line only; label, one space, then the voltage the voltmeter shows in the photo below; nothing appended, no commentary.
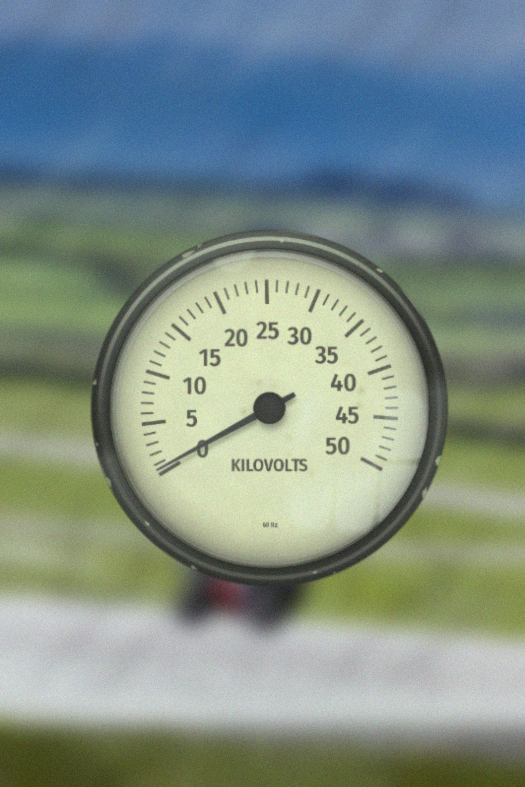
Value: 0.5 kV
